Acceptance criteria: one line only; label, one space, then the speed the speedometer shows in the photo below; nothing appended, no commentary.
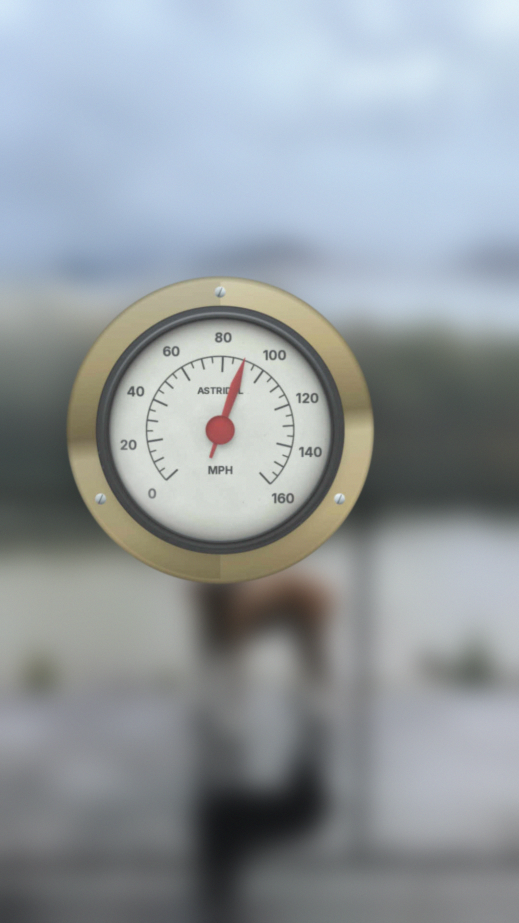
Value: 90 mph
